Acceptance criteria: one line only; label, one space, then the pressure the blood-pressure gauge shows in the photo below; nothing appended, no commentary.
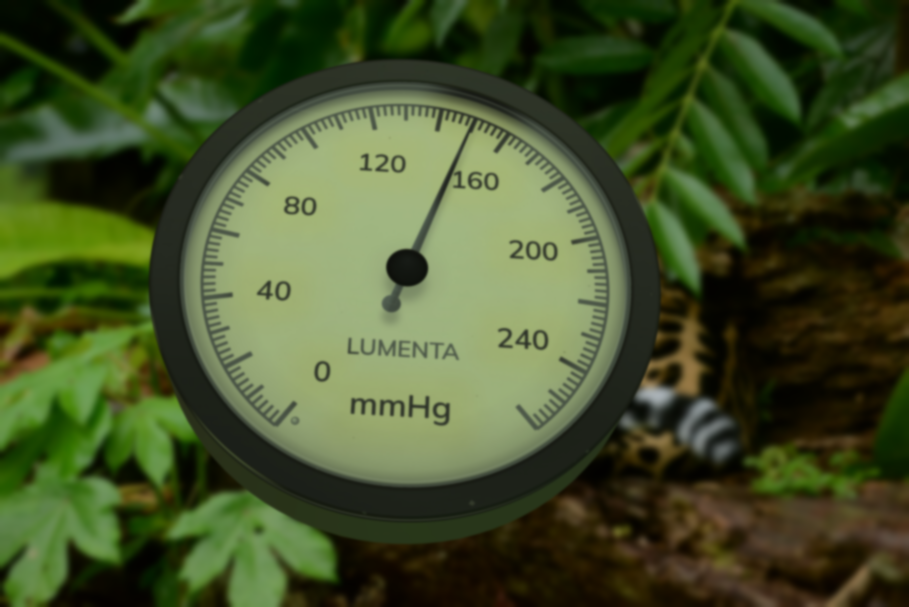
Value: 150 mmHg
